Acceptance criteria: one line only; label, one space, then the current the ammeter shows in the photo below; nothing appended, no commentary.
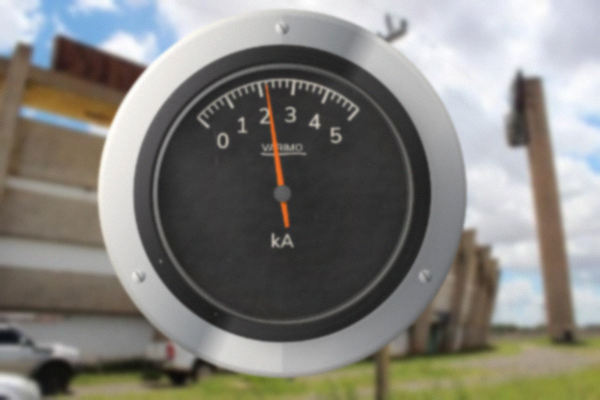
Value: 2.2 kA
